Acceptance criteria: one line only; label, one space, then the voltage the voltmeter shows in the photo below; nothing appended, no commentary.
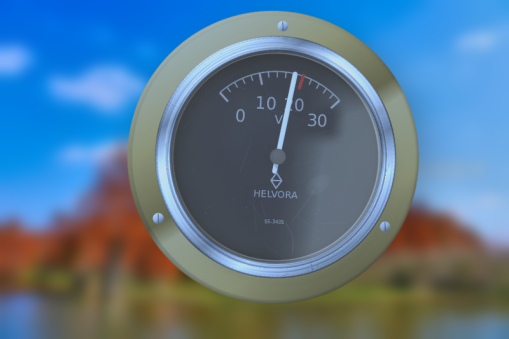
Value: 18 V
